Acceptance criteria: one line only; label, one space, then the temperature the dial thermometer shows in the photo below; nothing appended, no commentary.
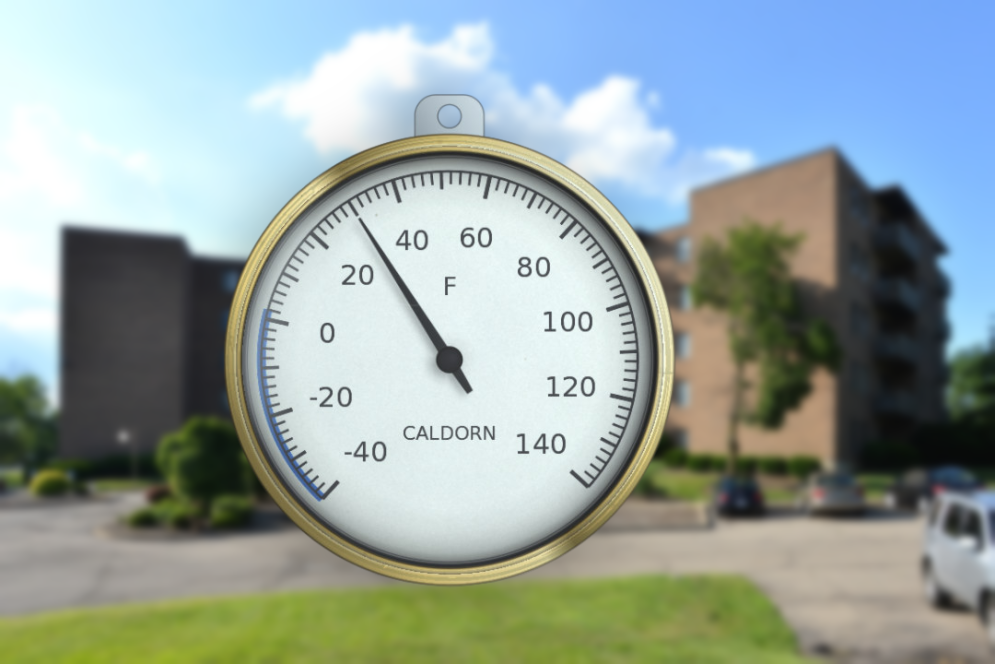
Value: 30 °F
